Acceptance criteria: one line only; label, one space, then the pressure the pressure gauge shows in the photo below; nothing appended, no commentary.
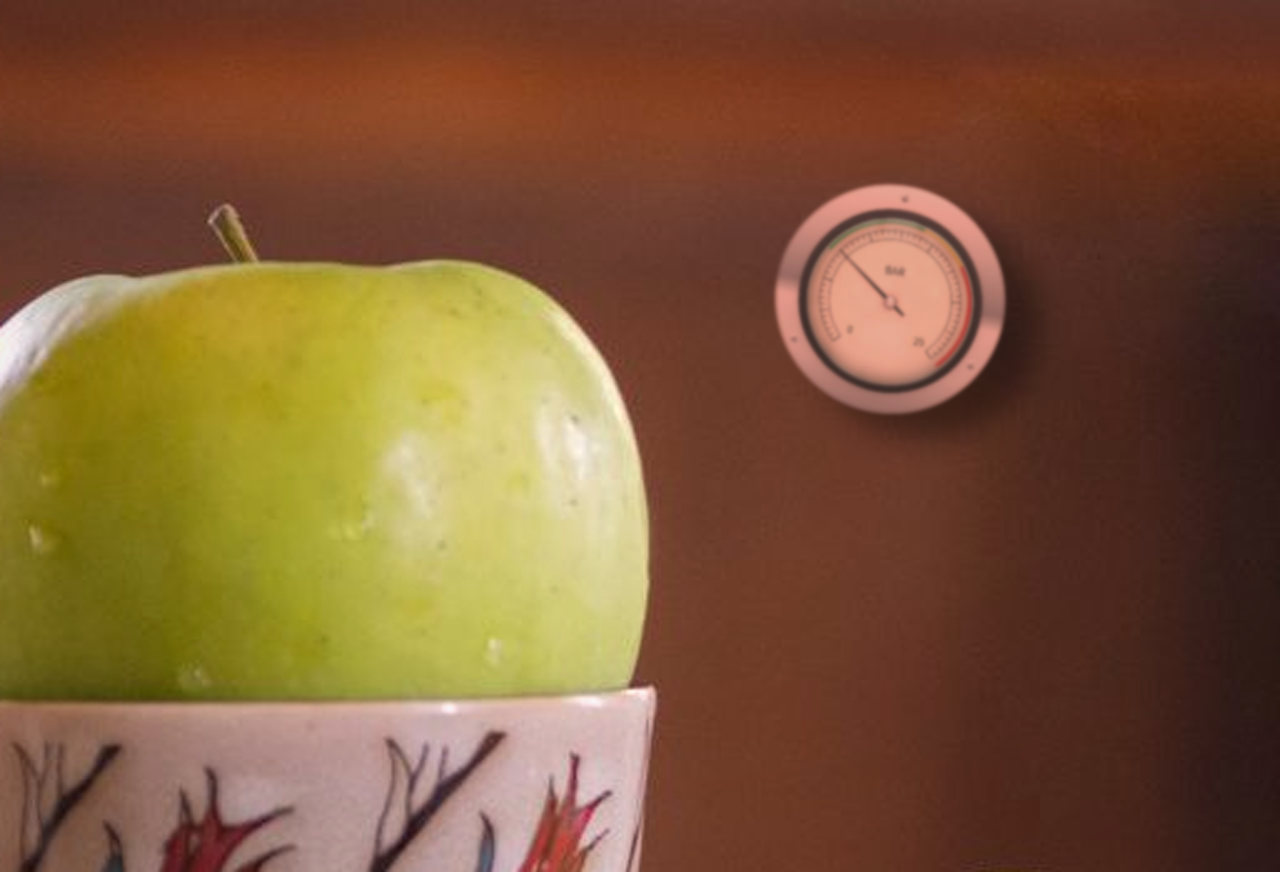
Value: 7.5 bar
